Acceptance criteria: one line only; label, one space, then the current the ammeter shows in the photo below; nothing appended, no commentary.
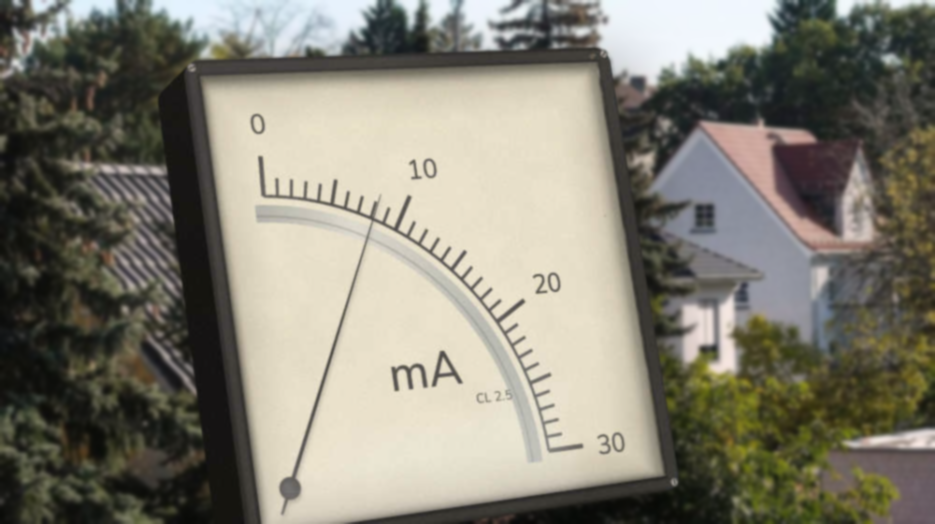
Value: 8 mA
